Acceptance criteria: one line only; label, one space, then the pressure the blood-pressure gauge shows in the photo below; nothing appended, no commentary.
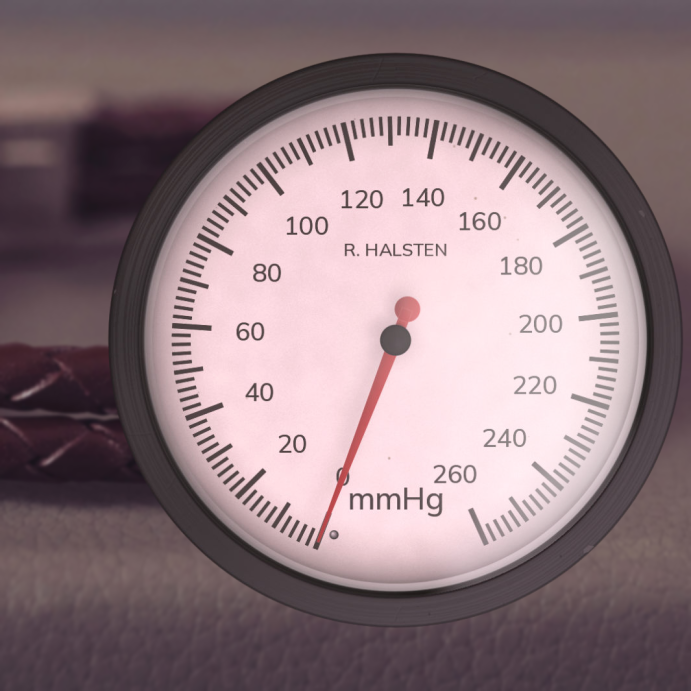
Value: 0 mmHg
